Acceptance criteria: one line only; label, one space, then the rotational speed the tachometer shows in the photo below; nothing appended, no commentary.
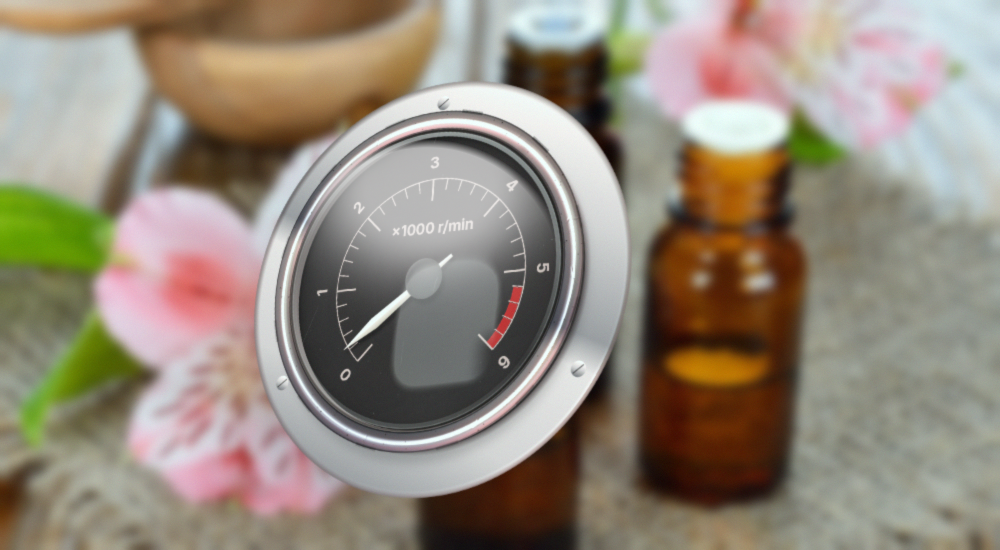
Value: 200 rpm
